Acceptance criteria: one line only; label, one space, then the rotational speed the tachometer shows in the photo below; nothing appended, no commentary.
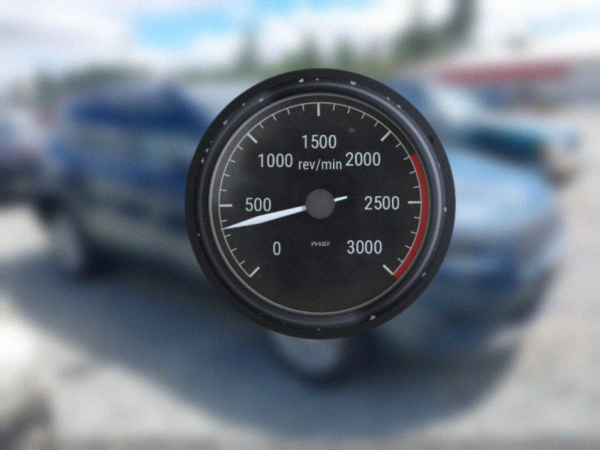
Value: 350 rpm
